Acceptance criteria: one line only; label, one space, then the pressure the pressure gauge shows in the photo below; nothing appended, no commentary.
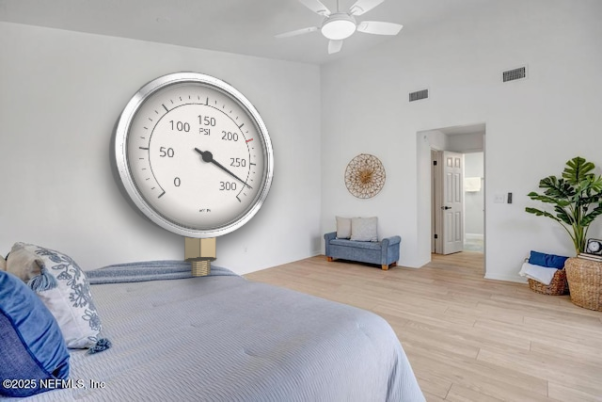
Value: 280 psi
